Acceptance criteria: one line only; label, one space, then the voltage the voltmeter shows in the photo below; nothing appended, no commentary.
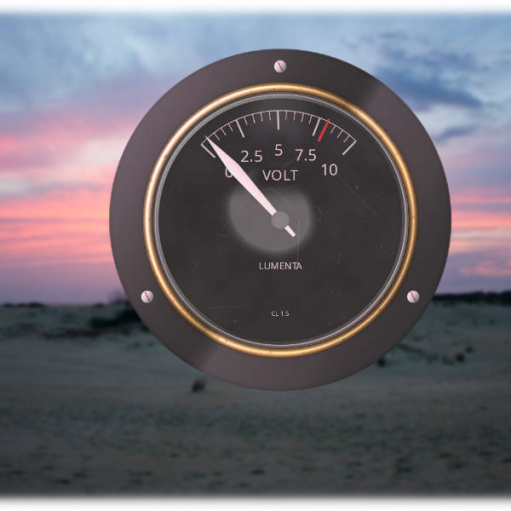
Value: 0.5 V
